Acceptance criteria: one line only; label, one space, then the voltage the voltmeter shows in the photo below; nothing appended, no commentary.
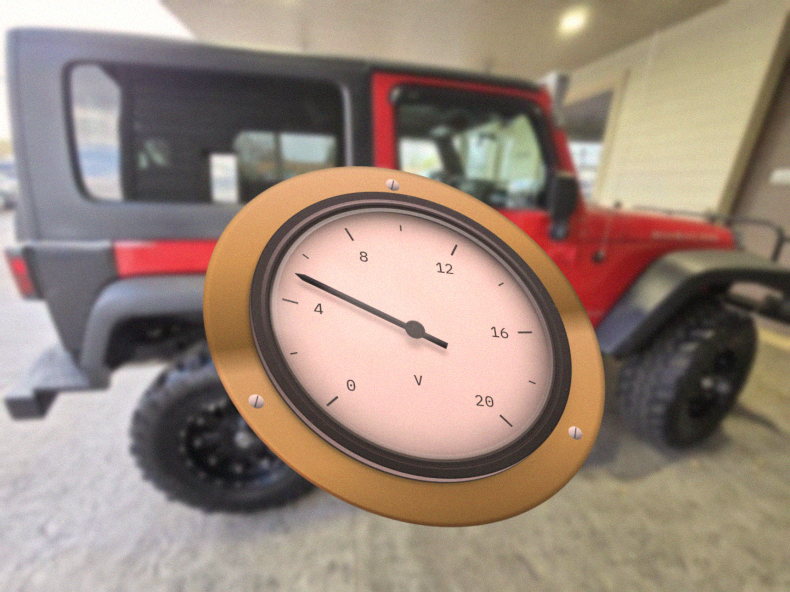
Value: 5 V
